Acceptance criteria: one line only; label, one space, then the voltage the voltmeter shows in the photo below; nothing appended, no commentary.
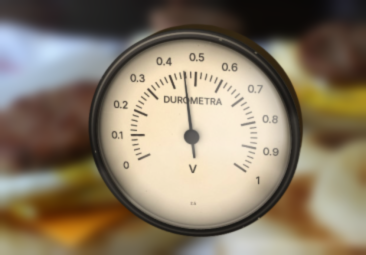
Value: 0.46 V
